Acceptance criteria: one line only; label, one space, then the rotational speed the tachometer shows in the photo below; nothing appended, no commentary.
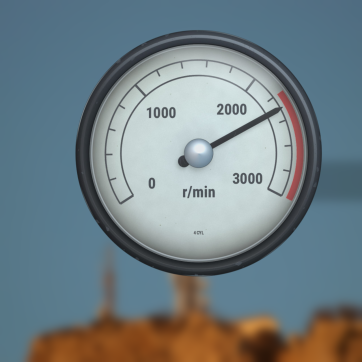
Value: 2300 rpm
